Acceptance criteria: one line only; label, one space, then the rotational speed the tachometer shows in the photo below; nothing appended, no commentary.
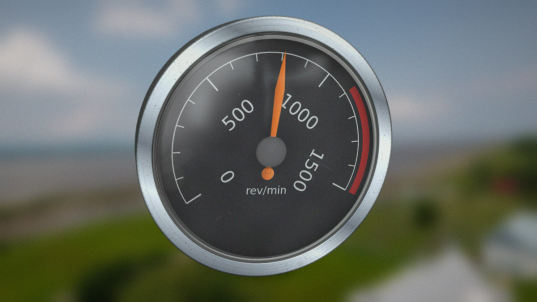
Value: 800 rpm
